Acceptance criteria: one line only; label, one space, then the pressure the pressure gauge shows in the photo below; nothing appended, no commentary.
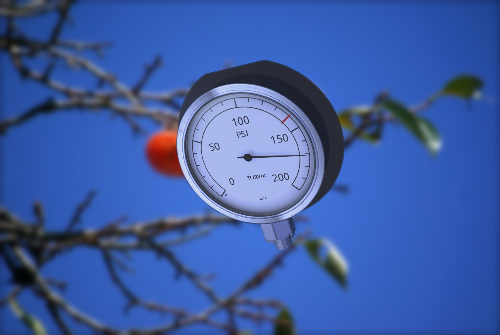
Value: 170 psi
